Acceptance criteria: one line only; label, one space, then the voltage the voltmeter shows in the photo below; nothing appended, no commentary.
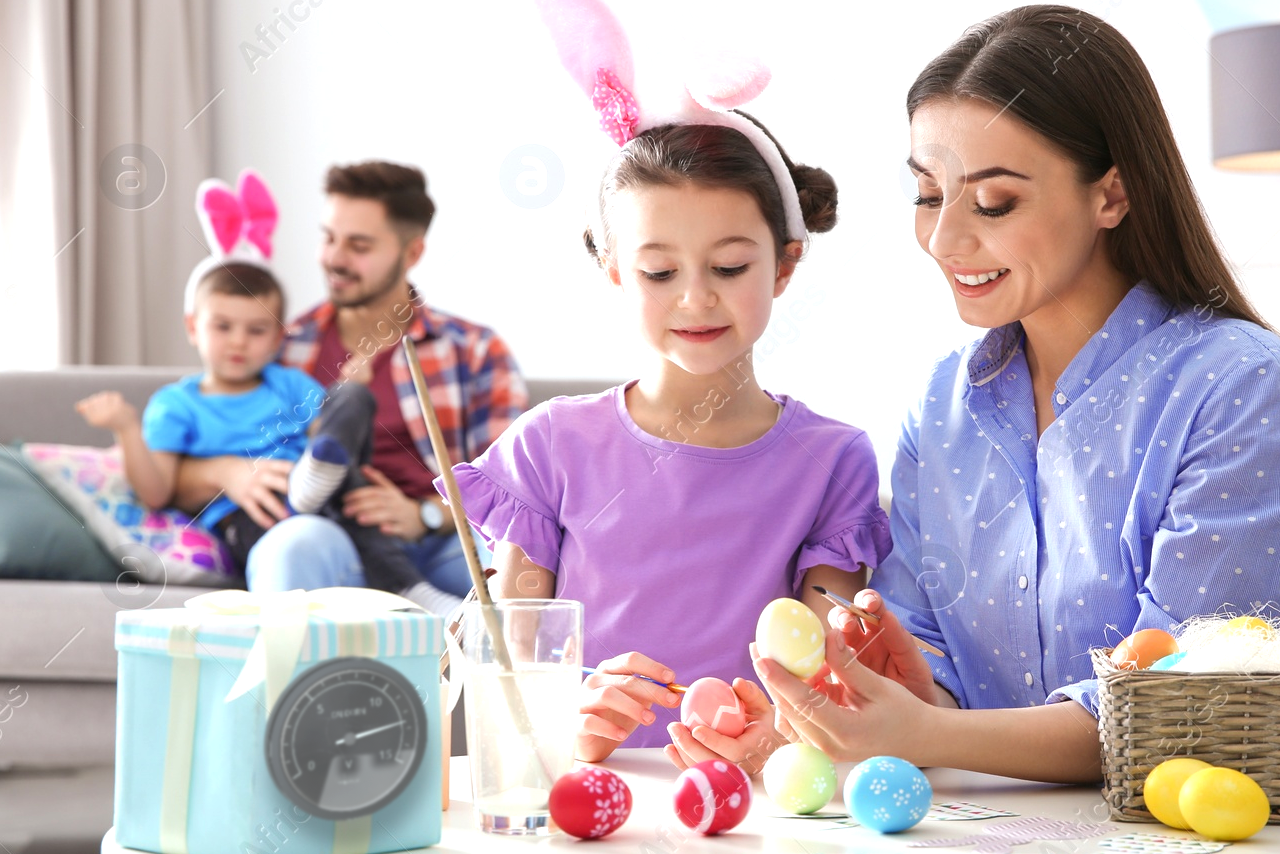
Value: 12.5 V
